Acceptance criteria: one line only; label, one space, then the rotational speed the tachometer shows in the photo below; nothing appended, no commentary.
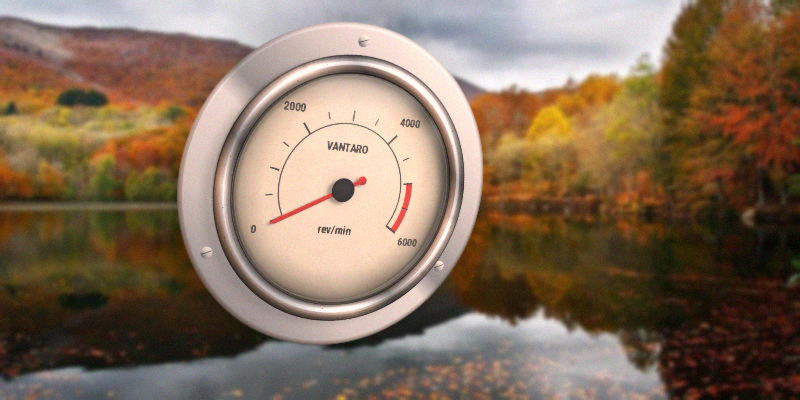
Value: 0 rpm
